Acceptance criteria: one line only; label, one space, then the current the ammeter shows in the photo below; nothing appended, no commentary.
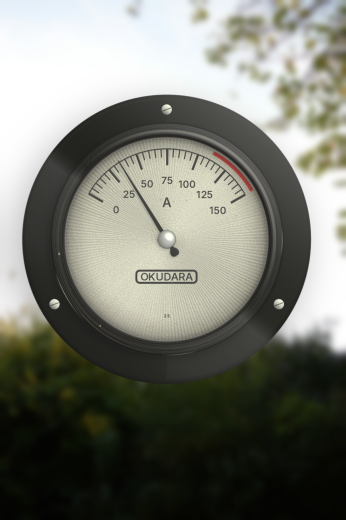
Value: 35 A
